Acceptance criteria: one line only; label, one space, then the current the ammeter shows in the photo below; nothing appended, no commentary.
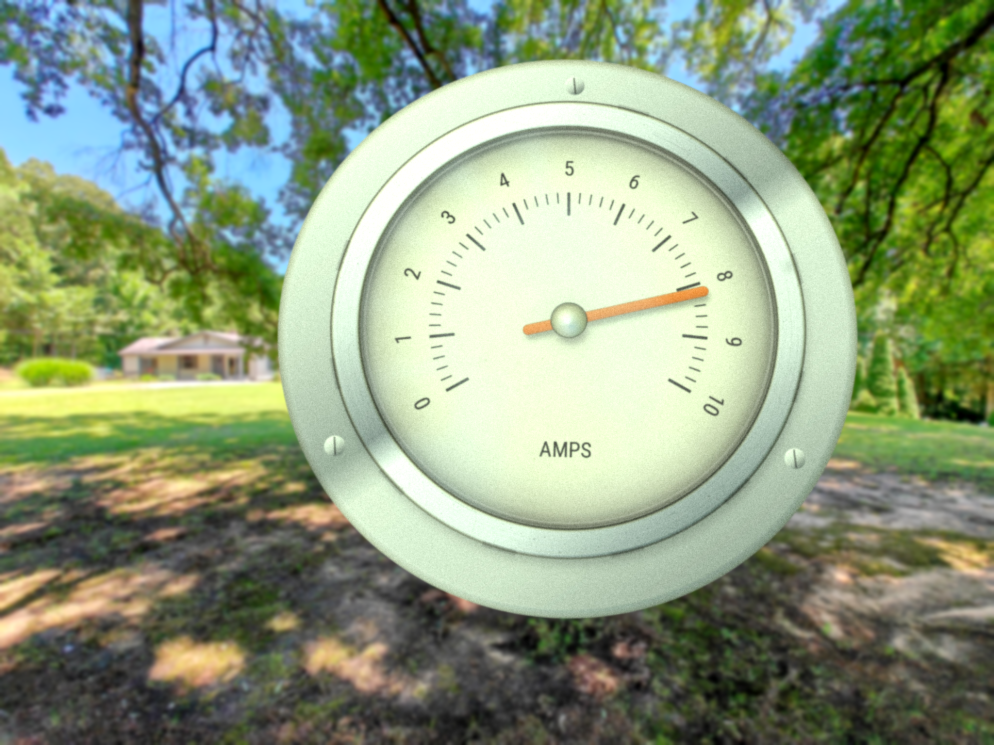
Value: 8.2 A
